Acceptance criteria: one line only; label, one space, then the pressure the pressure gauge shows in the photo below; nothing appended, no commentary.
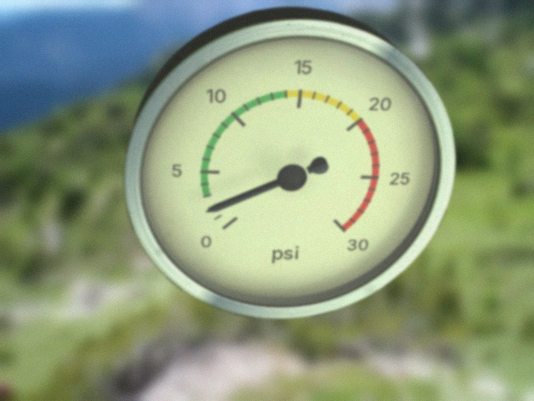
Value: 2 psi
